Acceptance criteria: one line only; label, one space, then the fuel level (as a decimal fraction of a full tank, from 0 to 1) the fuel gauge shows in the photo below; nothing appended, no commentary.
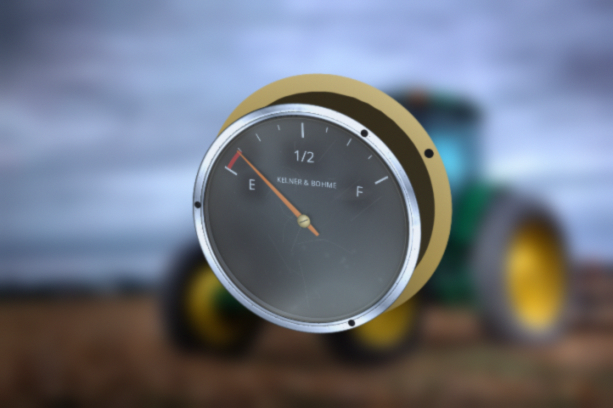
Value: 0.125
